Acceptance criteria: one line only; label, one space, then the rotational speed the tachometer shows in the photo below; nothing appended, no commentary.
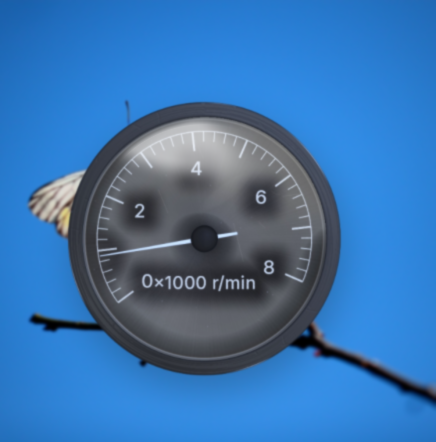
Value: 900 rpm
